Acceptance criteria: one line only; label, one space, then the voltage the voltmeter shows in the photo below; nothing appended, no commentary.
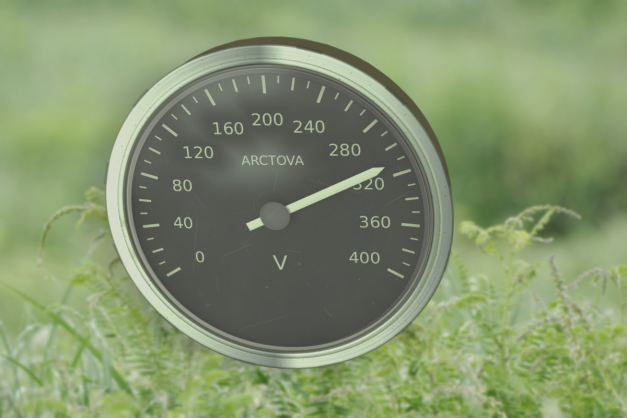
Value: 310 V
